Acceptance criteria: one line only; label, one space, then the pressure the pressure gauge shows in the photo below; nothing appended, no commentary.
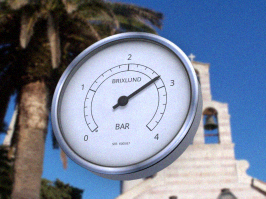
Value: 2.8 bar
